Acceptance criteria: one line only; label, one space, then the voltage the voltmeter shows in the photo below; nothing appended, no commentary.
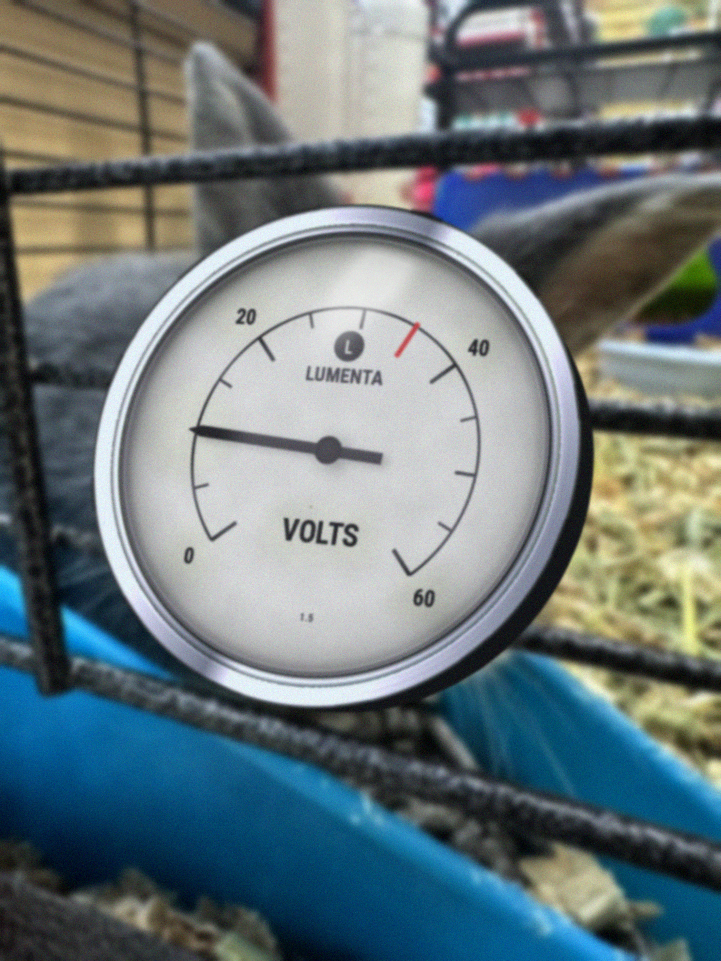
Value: 10 V
